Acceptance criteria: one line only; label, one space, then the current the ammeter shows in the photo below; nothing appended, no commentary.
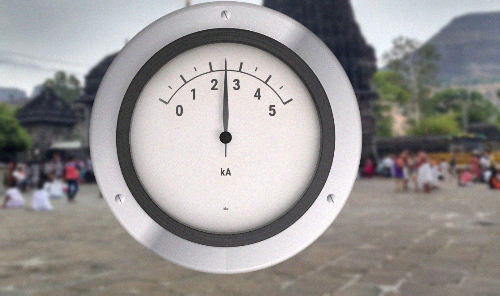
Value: 2.5 kA
